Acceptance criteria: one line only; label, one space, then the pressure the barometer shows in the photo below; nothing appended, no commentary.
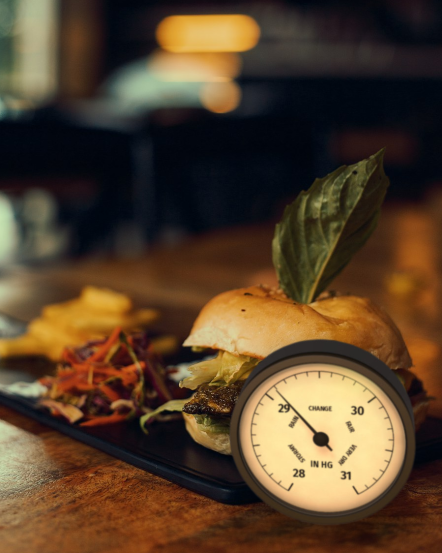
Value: 29.1 inHg
